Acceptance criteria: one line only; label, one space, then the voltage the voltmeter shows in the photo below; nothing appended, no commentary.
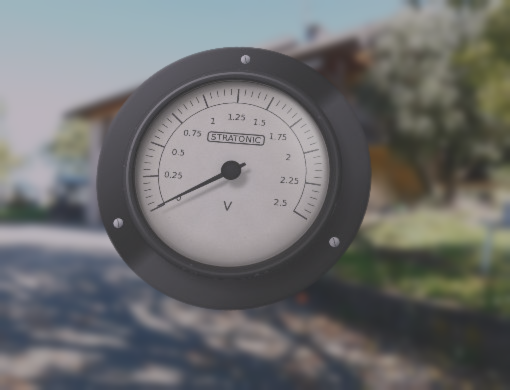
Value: 0 V
